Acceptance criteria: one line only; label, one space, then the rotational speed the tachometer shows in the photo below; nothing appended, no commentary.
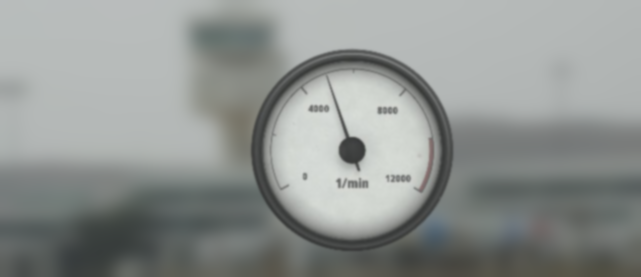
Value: 5000 rpm
